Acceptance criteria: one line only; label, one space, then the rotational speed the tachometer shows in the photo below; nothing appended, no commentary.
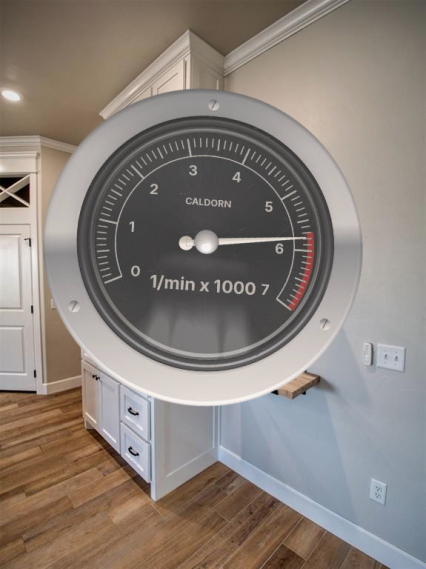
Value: 5800 rpm
